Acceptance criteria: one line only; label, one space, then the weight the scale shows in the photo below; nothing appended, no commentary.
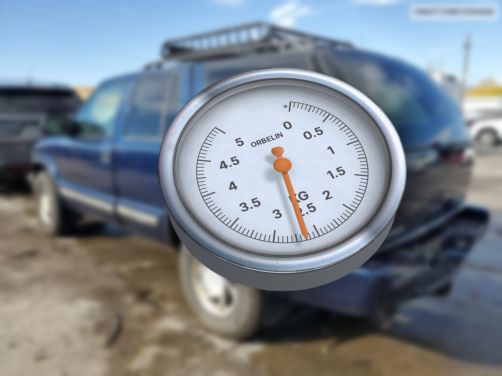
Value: 2.65 kg
